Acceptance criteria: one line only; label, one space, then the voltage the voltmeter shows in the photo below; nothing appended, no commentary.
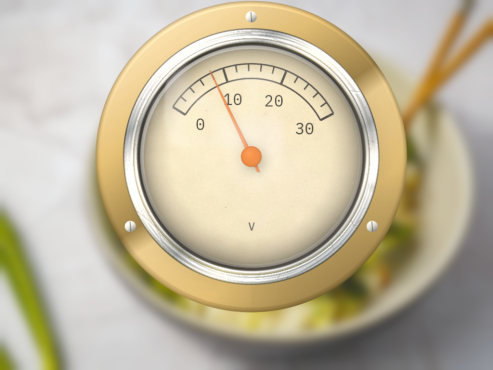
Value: 8 V
